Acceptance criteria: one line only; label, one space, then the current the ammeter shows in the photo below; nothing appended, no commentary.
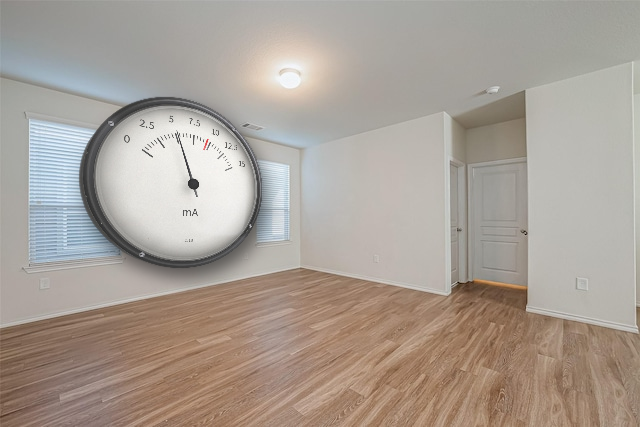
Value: 5 mA
